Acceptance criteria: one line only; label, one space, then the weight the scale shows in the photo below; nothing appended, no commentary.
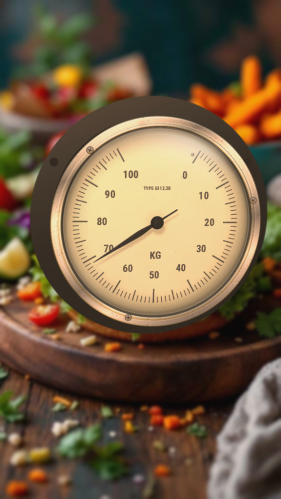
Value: 69 kg
